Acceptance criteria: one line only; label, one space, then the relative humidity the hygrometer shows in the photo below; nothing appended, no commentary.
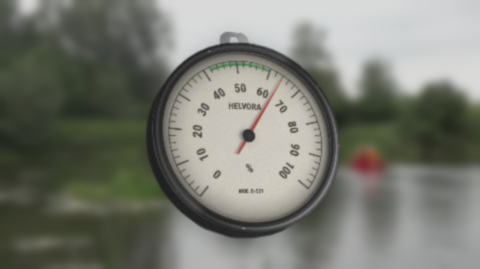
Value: 64 %
